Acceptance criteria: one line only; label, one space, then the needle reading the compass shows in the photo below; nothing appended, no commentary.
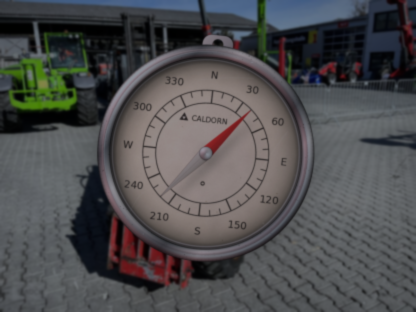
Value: 40 °
